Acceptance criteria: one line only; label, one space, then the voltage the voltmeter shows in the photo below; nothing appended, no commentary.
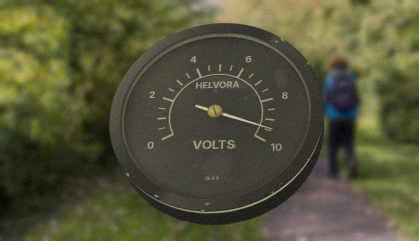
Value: 9.5 V
